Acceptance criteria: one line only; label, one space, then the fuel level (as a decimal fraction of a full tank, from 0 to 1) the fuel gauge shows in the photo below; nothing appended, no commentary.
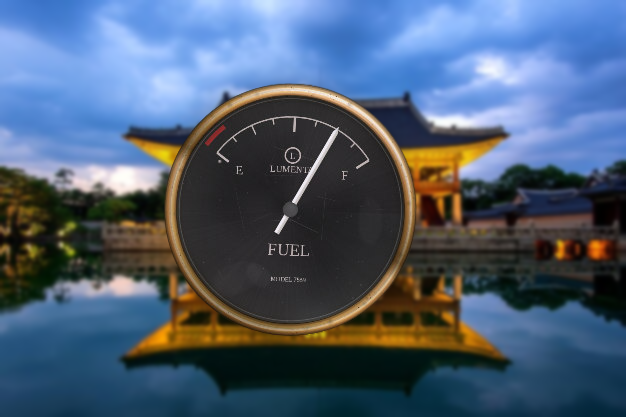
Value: 0.75
